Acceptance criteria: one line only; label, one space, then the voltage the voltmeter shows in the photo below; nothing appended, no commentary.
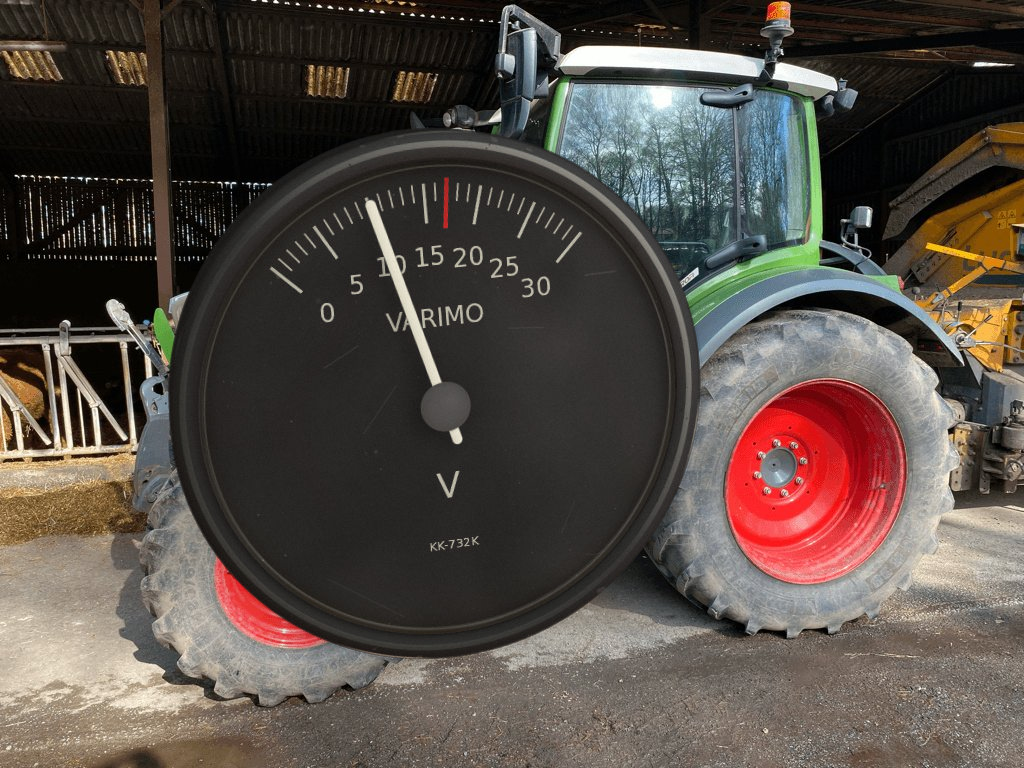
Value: 10 V
